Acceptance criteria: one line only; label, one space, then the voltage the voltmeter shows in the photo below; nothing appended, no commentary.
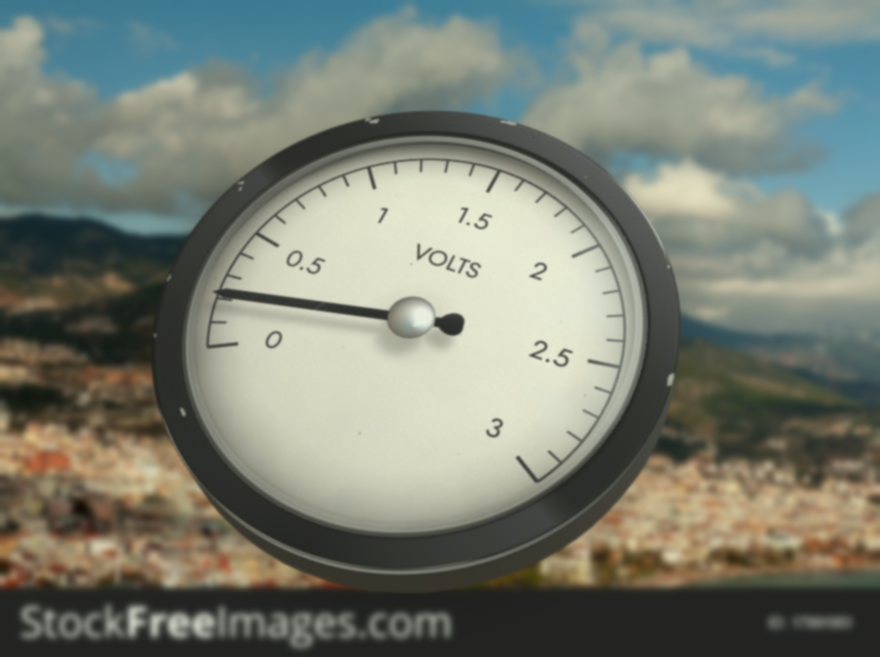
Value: 0.2 V
